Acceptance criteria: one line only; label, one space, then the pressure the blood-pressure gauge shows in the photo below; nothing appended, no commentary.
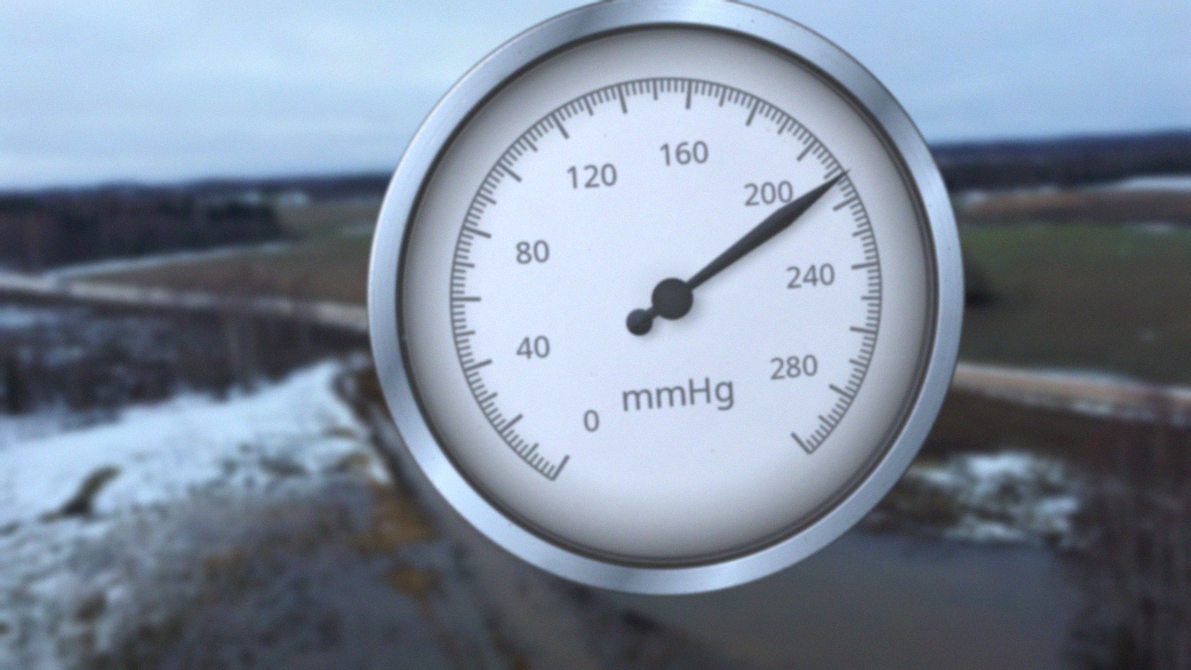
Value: 212 mmHg
